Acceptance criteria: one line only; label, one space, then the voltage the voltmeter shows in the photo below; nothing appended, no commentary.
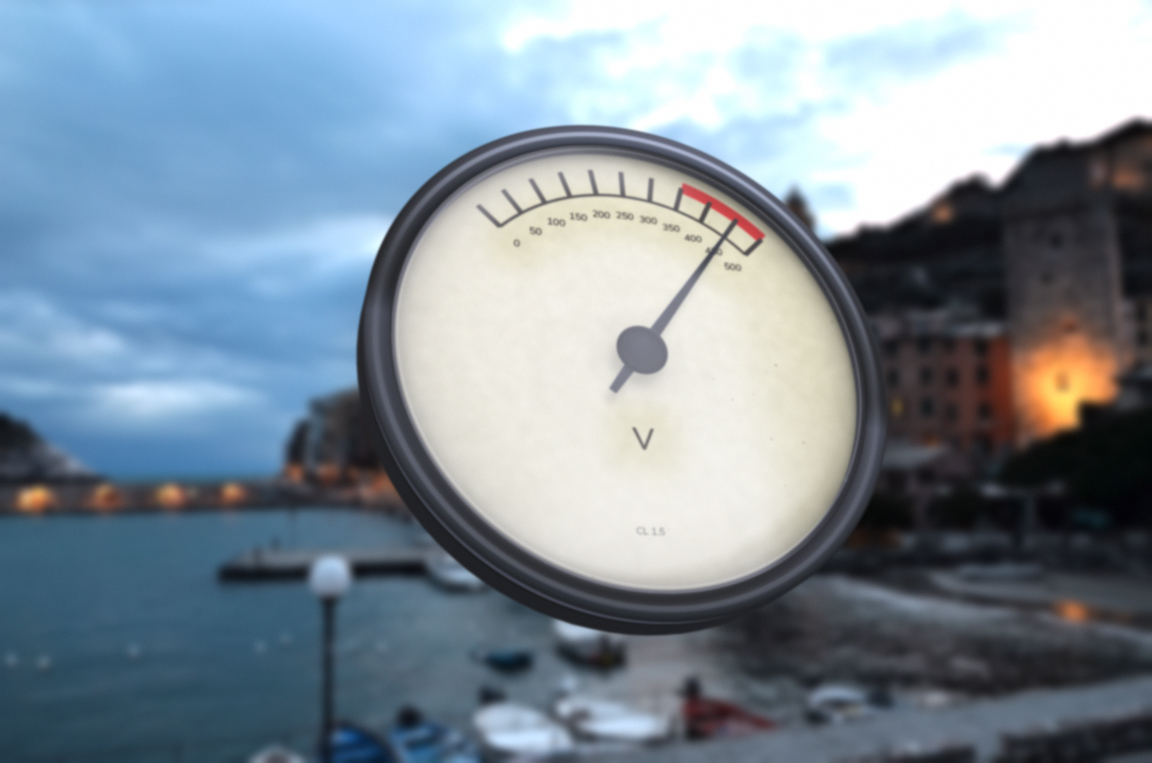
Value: 450 V
